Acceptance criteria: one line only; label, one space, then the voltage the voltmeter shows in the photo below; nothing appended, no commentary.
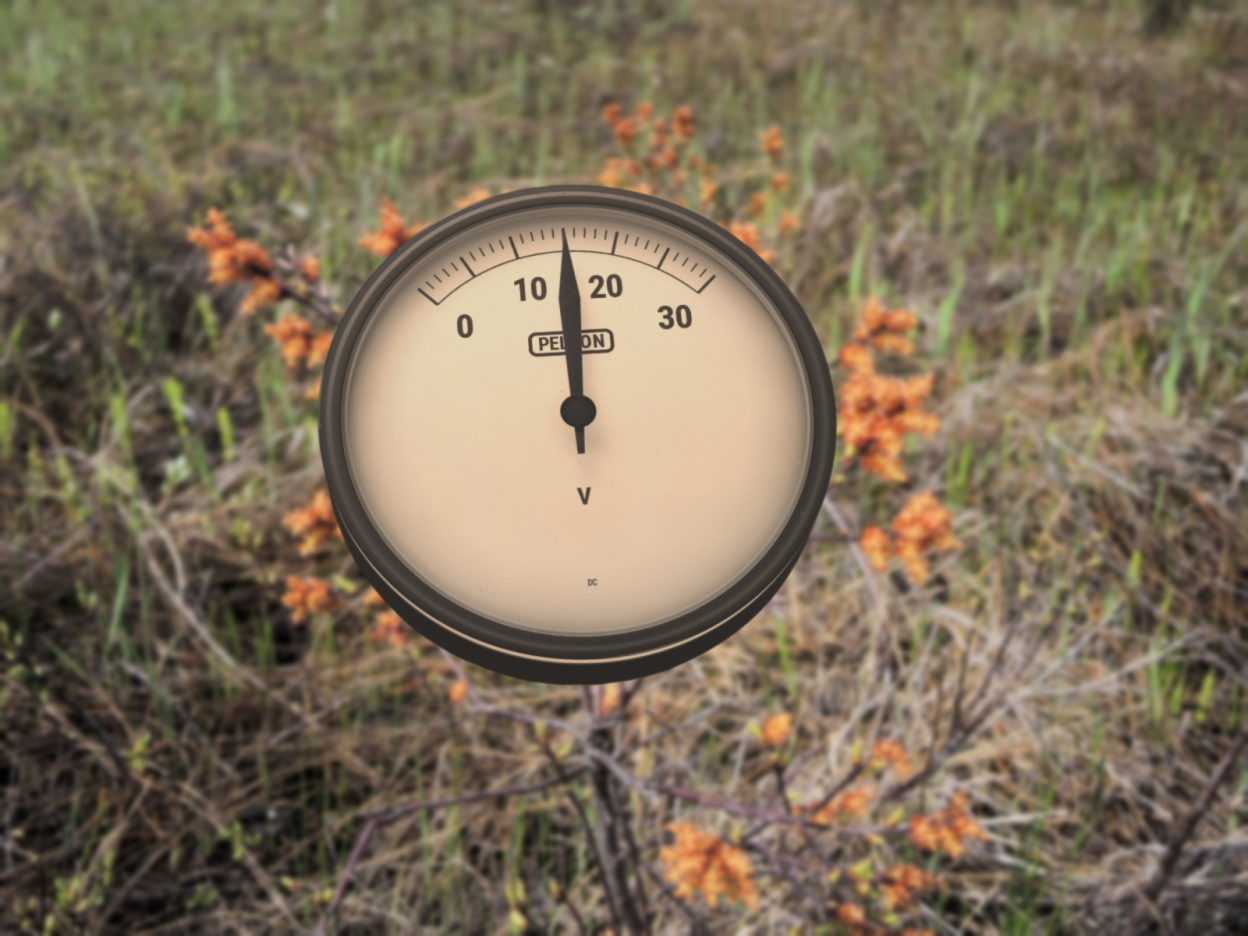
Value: 15 V
